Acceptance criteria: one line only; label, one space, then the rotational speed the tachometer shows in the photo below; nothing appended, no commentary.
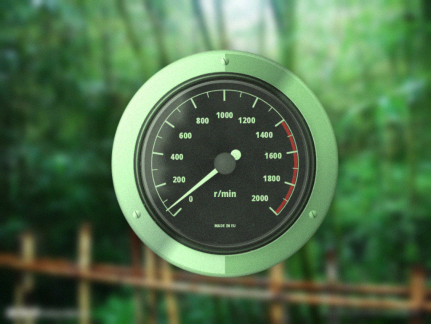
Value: 50 rpm
